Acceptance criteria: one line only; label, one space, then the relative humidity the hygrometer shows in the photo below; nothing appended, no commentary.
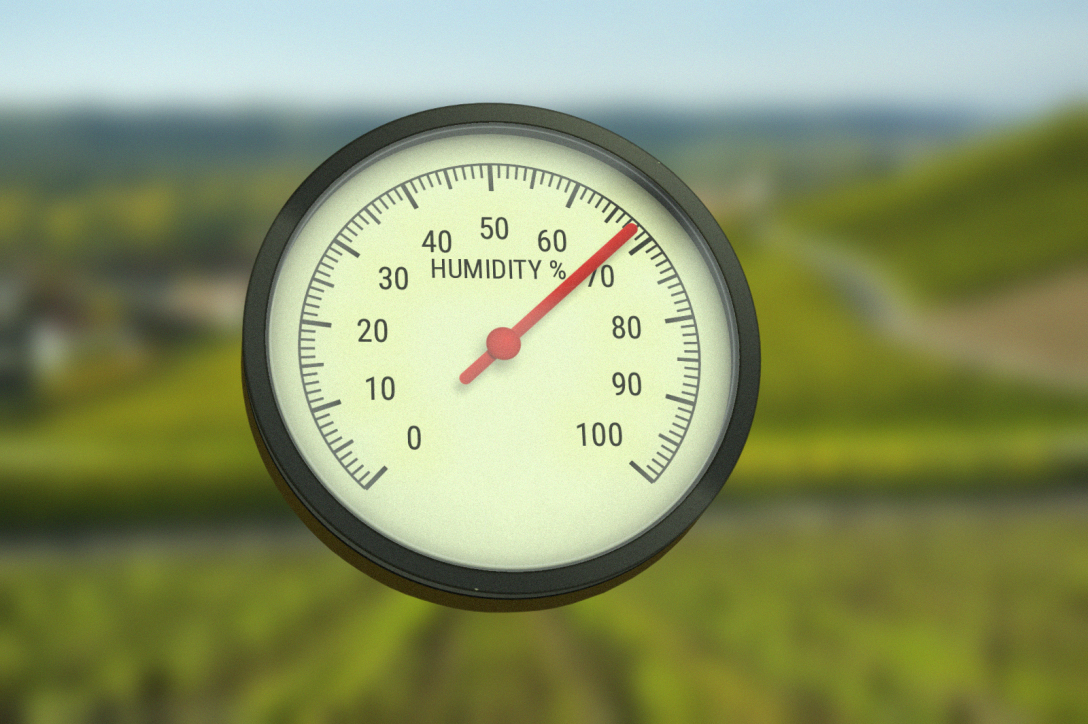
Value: 68 %
